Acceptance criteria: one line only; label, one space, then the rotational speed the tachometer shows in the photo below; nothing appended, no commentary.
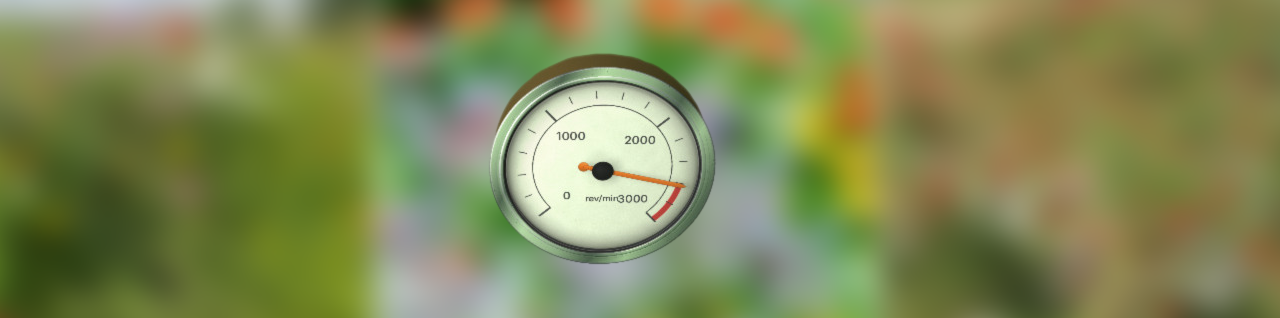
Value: 2600 rpm
